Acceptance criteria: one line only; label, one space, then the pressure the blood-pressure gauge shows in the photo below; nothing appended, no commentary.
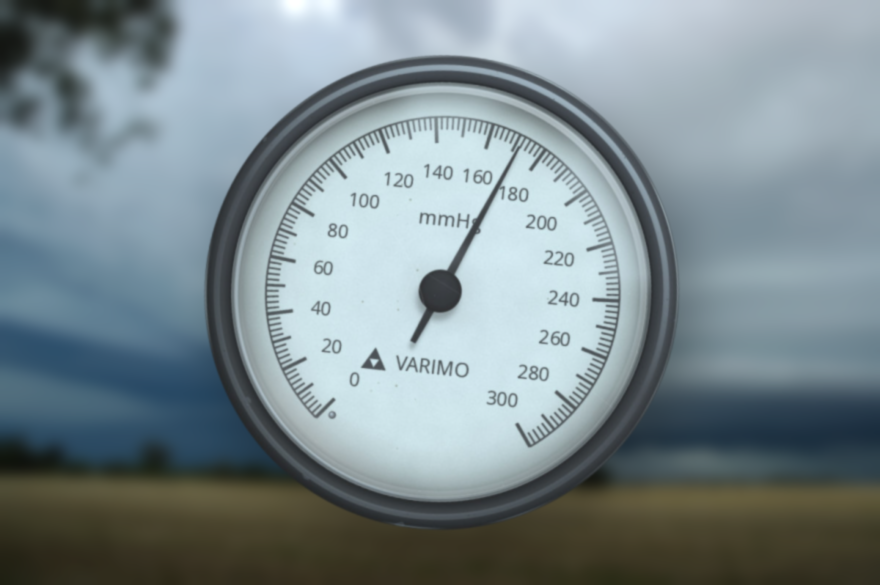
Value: 172 mmHg
